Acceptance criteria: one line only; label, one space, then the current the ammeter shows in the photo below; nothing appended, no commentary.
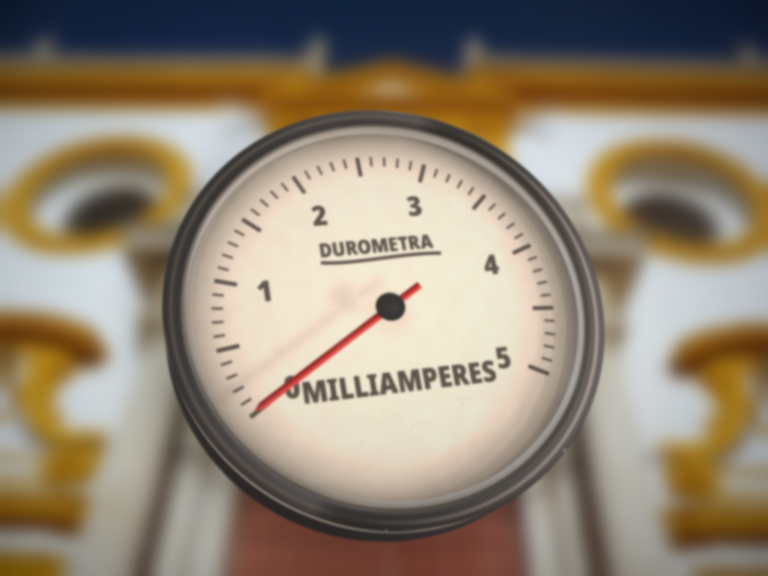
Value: 0 mA
